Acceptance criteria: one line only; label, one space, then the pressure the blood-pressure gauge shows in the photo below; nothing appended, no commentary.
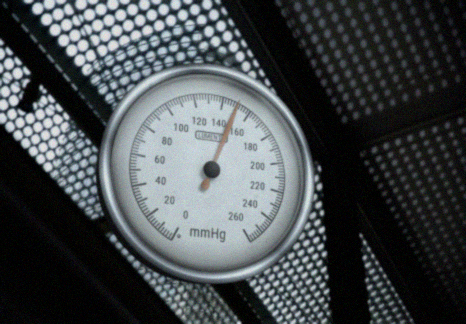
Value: 150 mmHg
